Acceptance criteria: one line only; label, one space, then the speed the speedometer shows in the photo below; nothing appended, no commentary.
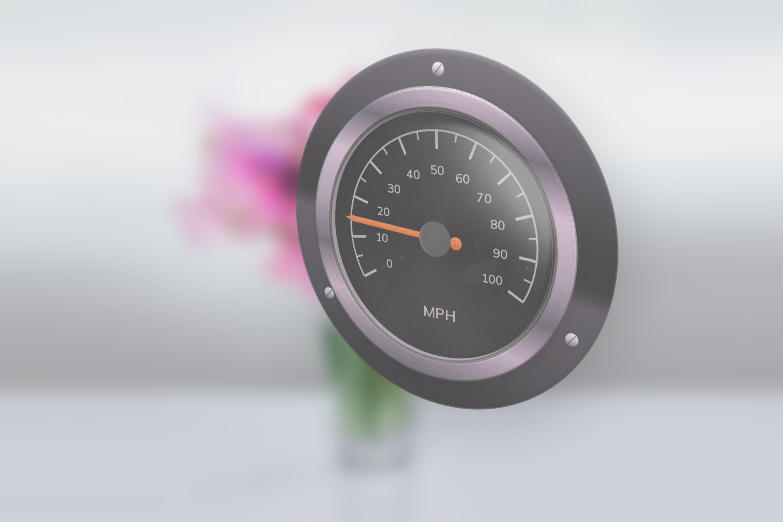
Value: 15 mph
